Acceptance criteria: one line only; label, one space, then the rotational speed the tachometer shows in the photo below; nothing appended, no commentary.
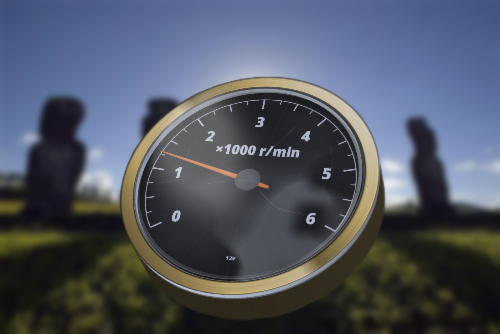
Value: 1250 rpm
